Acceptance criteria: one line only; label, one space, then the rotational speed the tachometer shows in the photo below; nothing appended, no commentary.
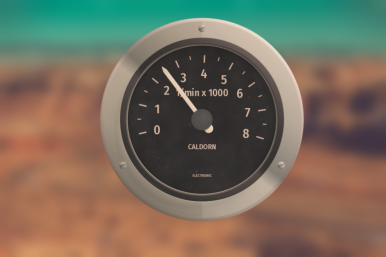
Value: 2500 rpm
